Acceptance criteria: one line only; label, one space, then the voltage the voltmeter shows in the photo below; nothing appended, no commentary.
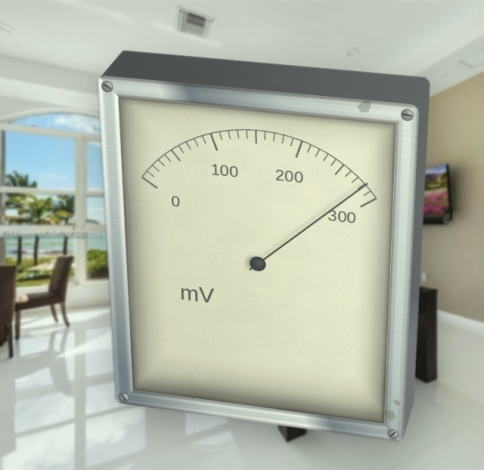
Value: 280 mV
